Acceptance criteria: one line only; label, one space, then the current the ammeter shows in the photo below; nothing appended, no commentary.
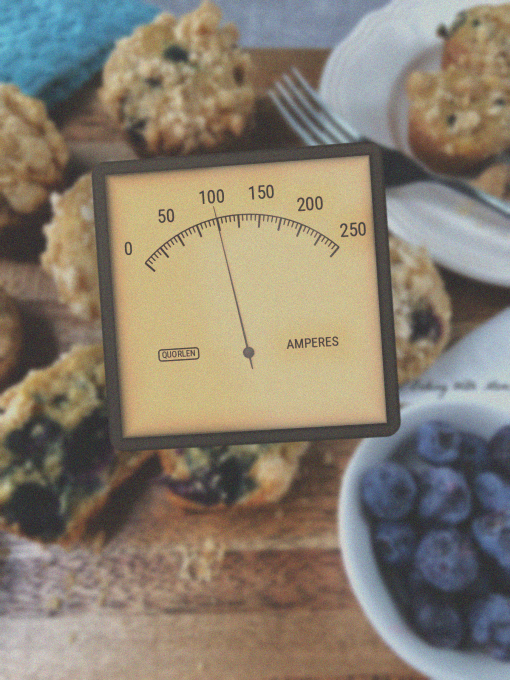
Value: 100 A
